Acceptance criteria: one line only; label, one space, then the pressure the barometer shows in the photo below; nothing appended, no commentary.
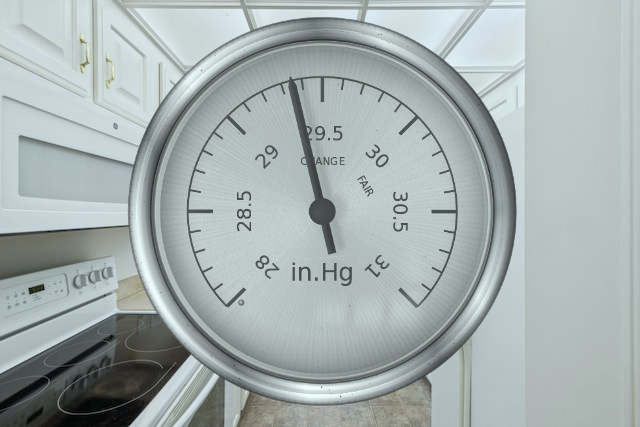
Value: 29.35 inHg
